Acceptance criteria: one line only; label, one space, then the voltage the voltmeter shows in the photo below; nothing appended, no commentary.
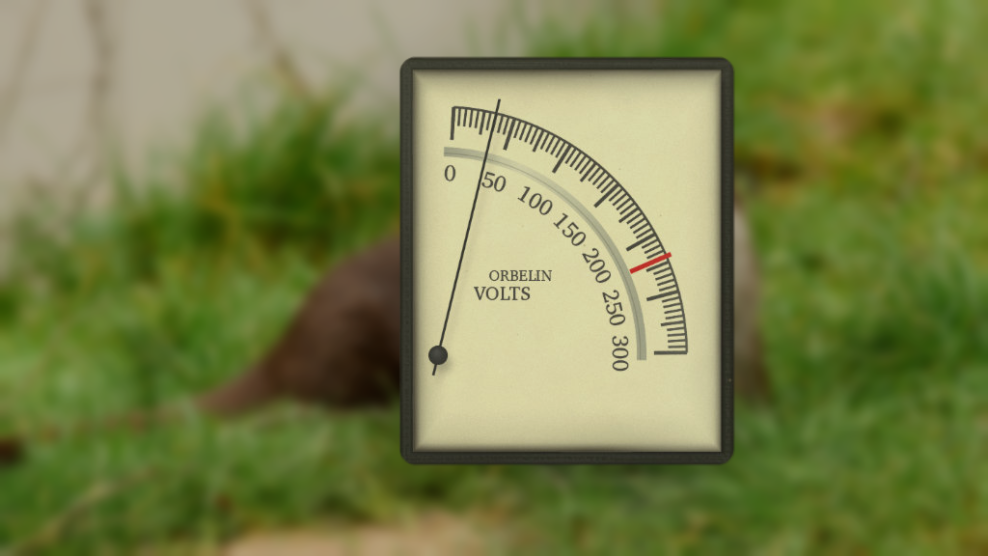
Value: 35 V
